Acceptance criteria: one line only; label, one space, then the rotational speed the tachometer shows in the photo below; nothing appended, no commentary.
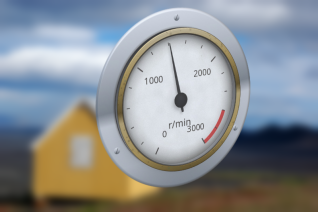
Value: 1400 rpm
